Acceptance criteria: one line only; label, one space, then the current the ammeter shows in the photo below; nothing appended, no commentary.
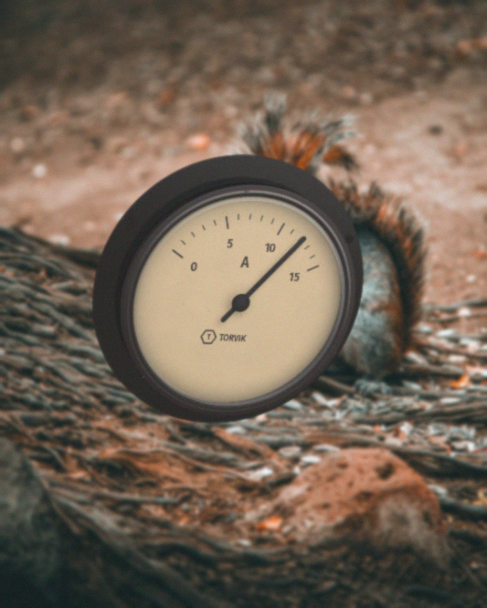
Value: 12 A
